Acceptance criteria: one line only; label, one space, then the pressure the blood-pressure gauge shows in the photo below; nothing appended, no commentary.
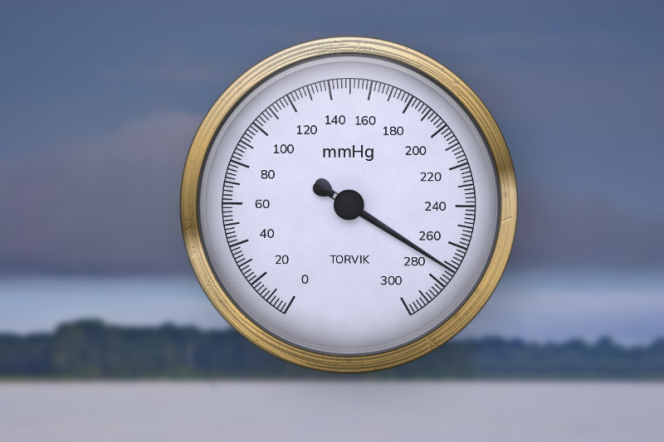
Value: 272 mmHg
